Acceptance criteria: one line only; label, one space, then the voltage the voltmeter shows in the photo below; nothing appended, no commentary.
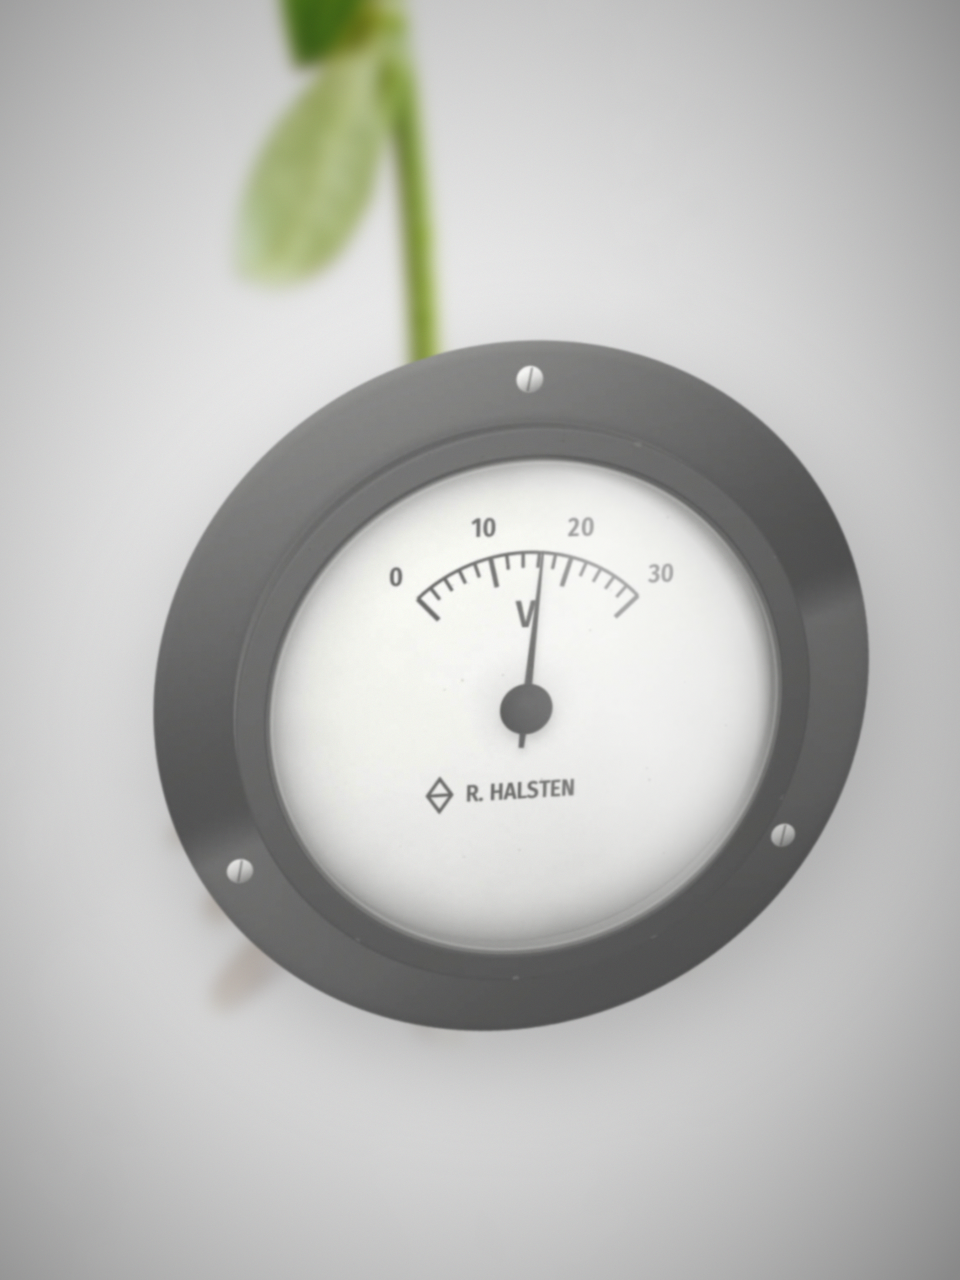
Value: 16 V
